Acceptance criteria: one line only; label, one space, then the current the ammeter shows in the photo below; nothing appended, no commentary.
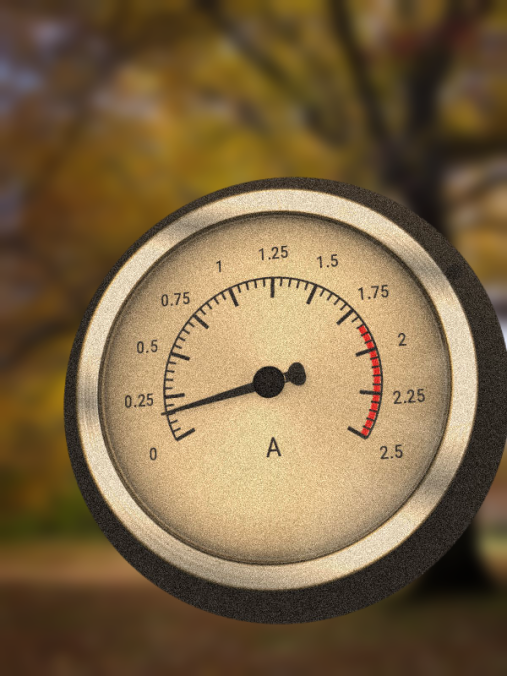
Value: 0.15 A
